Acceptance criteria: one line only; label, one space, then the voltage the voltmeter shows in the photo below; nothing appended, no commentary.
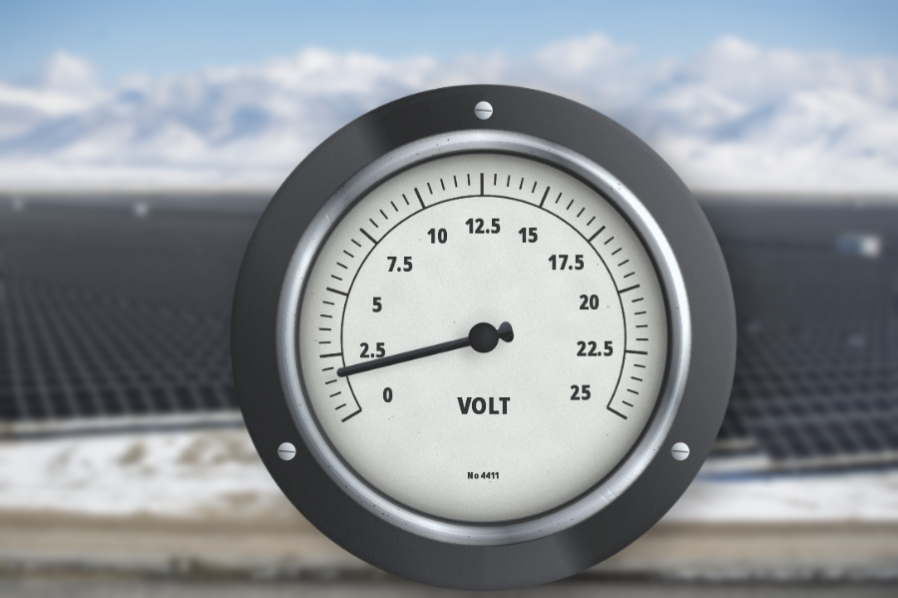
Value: 1.75 V
